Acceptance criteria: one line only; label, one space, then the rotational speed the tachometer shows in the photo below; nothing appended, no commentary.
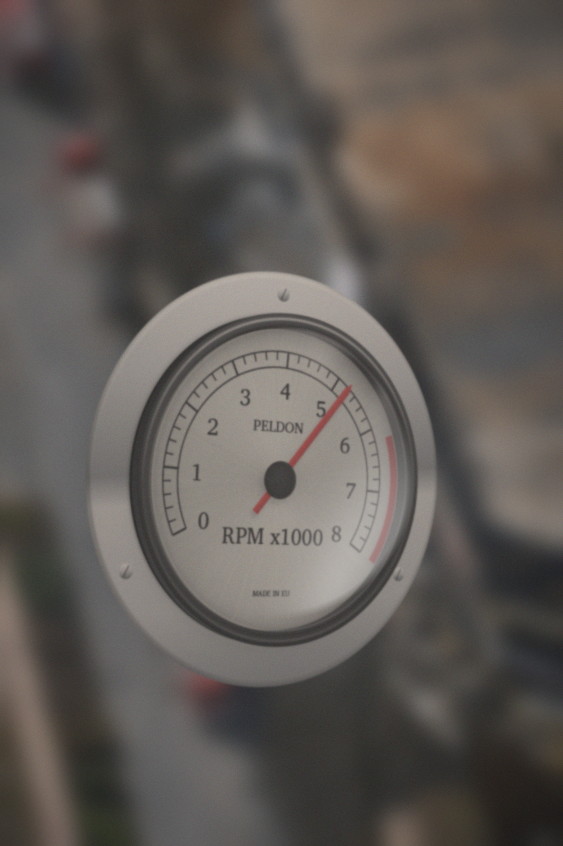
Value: 5200 rpm
